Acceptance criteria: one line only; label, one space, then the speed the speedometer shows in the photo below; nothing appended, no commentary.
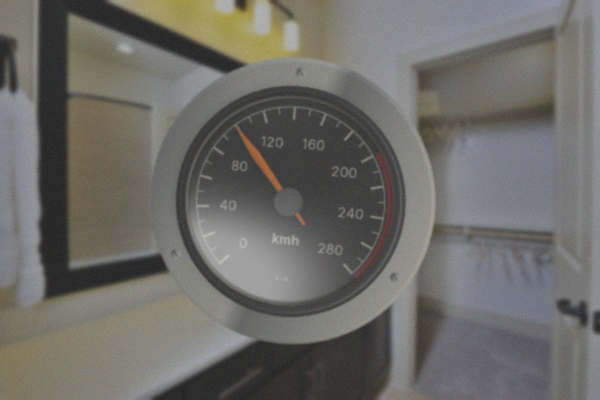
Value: 100 km/h
